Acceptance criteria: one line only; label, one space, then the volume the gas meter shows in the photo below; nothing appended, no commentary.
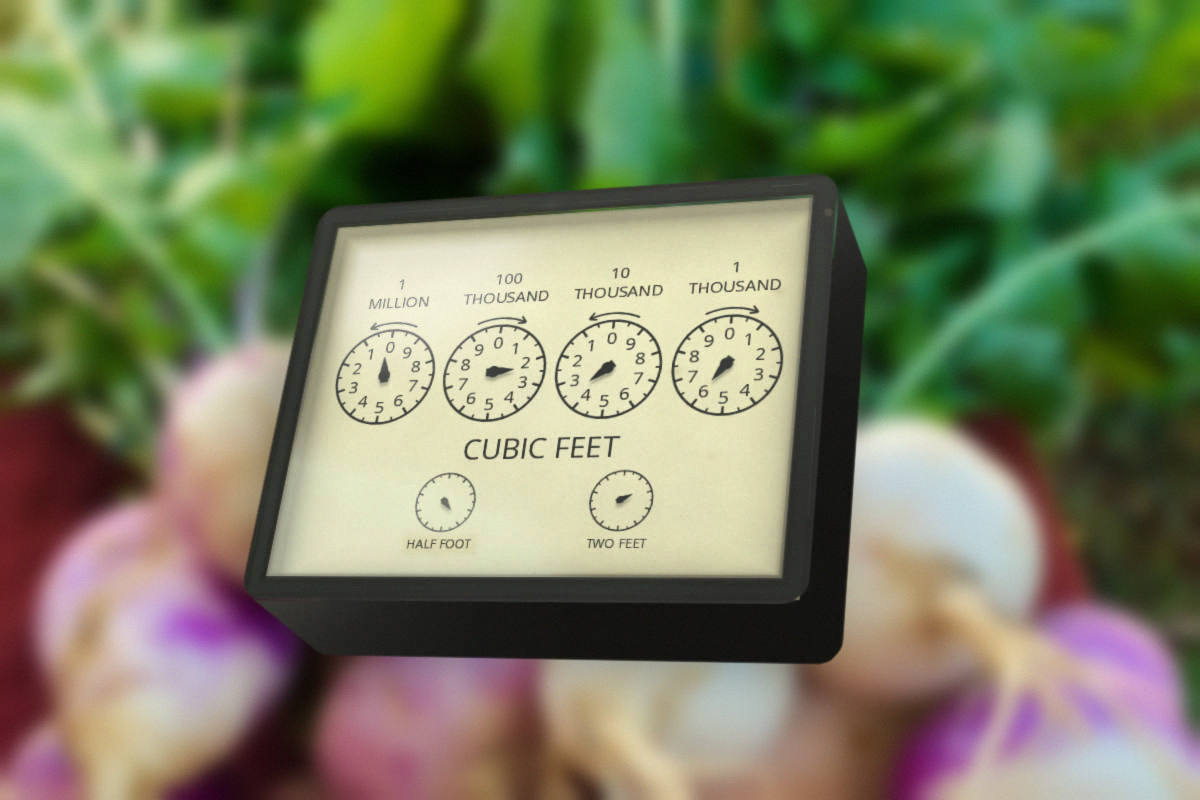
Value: 23600 ft³
